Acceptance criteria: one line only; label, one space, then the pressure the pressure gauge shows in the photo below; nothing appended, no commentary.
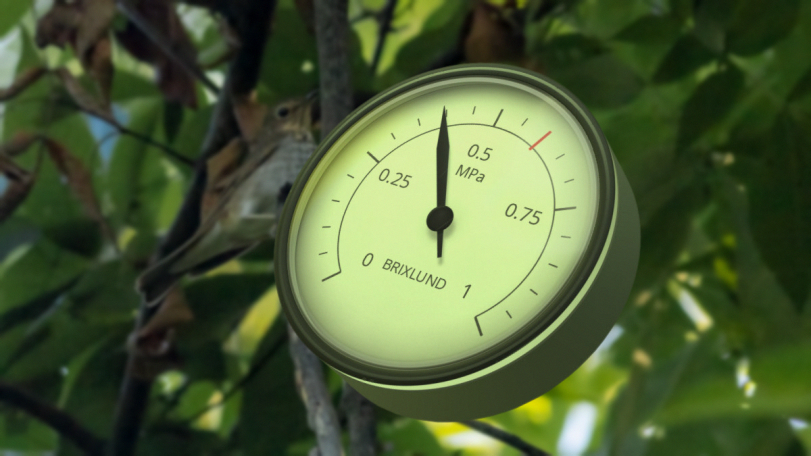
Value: 0.4 MPa
